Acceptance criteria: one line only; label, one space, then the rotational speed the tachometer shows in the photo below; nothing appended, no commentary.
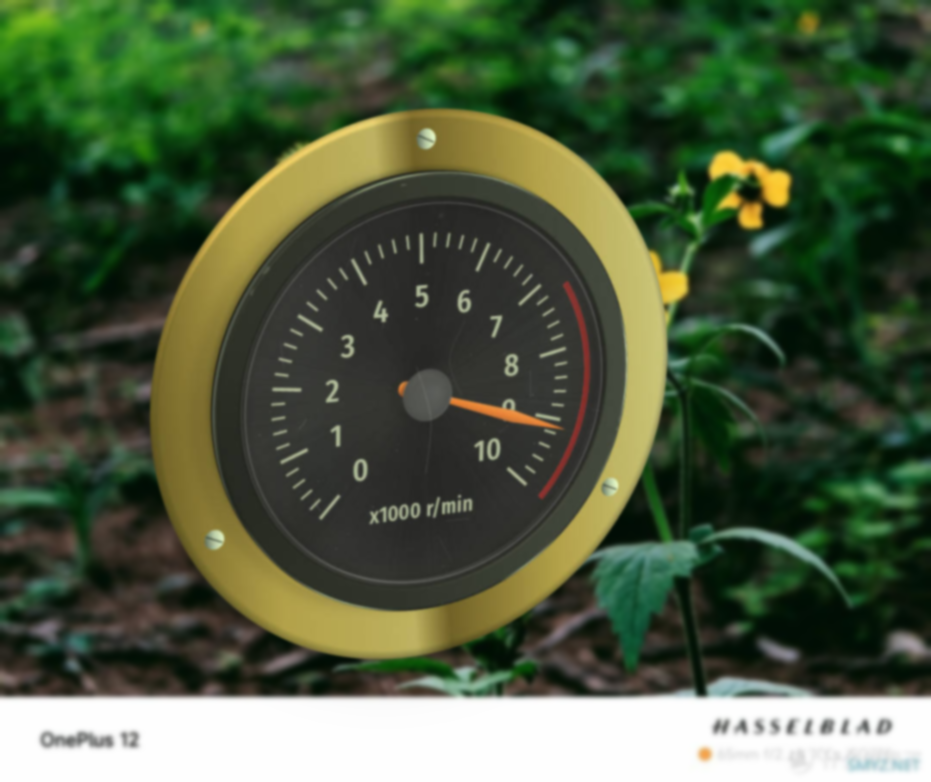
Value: 9100 rpm
